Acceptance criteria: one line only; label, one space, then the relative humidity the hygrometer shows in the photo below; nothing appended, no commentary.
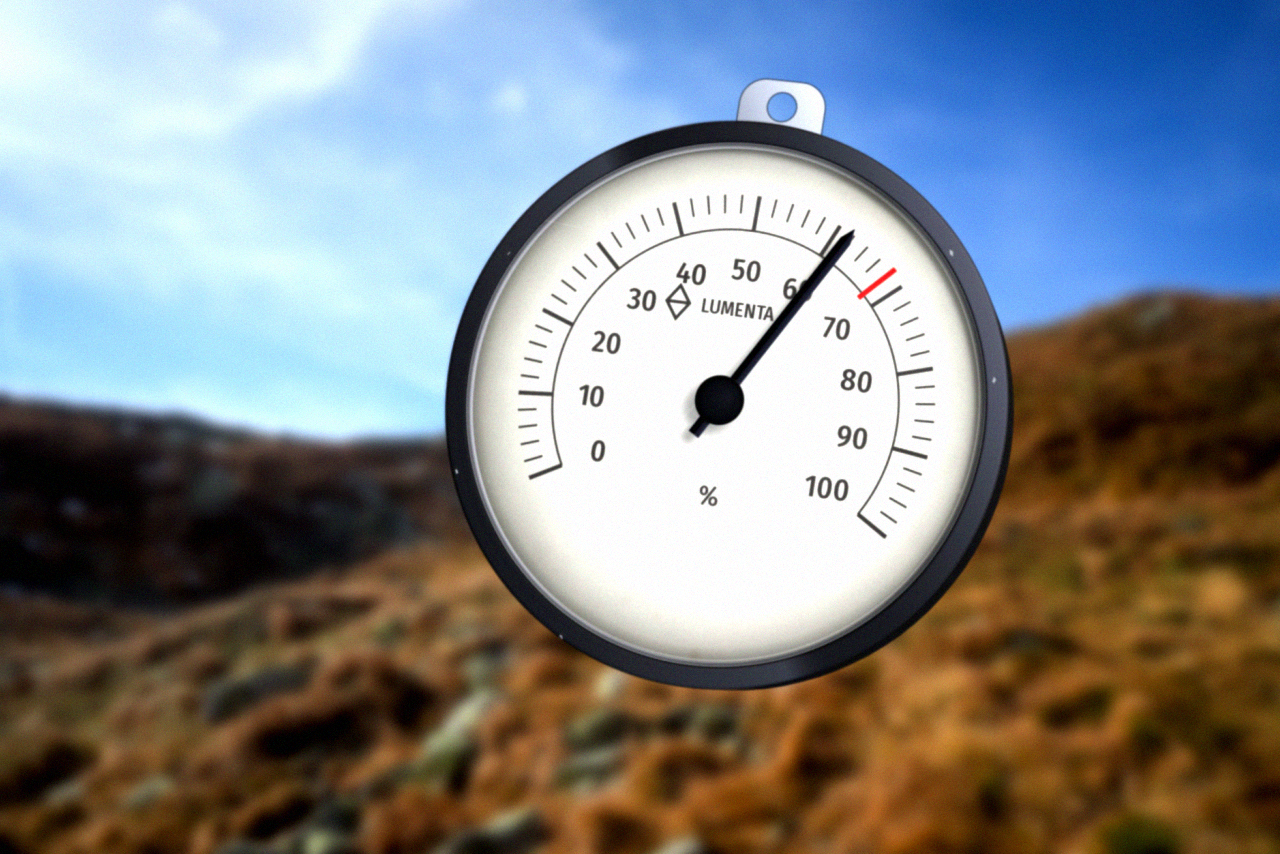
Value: 62 %
